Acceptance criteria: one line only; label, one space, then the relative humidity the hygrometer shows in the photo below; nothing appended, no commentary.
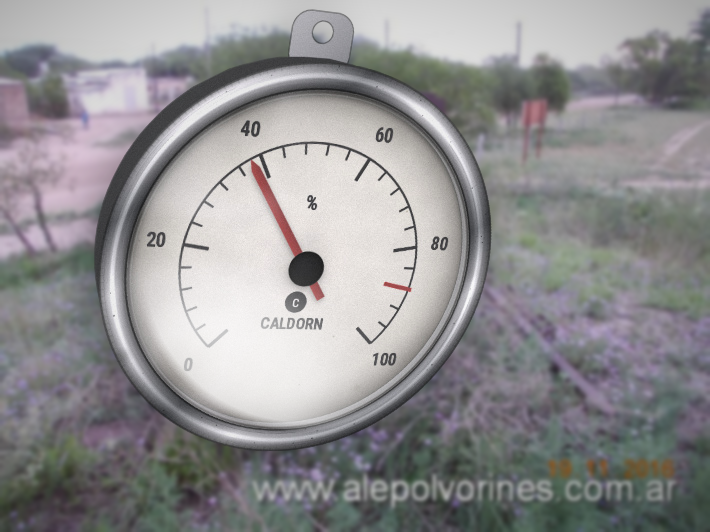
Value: 38 %
